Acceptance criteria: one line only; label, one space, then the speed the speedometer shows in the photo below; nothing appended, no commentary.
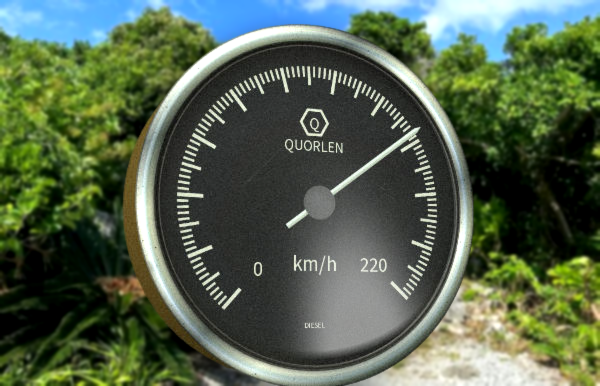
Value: 156 km/h
